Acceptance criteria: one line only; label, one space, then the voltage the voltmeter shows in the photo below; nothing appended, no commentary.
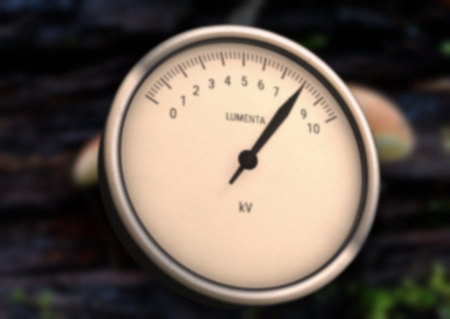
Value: 8 kV
